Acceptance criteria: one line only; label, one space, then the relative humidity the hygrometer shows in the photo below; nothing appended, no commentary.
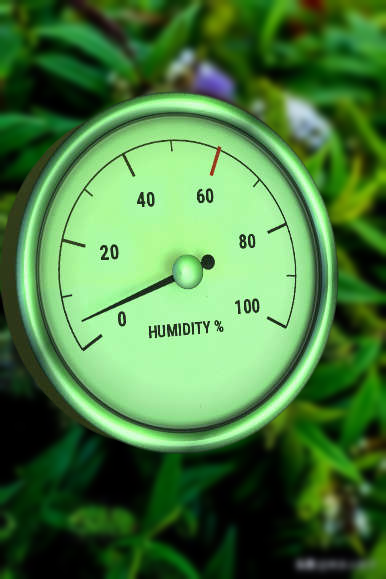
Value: 5 %
